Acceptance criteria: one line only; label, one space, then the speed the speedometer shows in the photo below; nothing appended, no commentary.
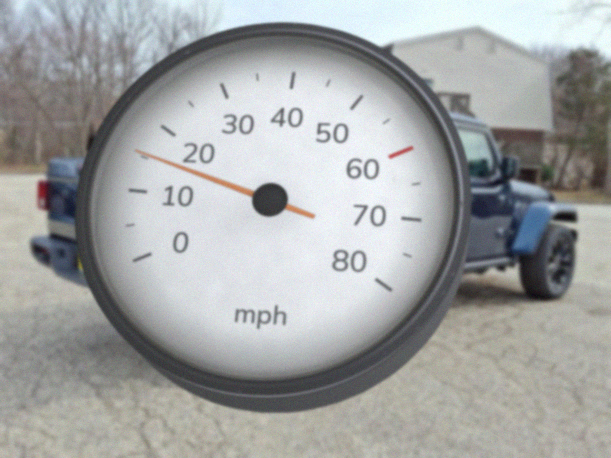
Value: 15 mph
